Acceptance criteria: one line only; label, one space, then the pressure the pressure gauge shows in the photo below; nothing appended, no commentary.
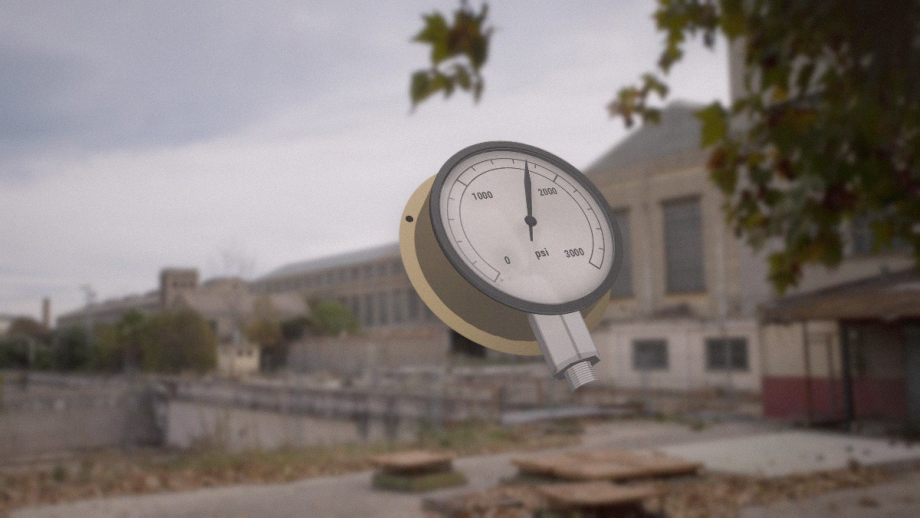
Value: 1700 psi
